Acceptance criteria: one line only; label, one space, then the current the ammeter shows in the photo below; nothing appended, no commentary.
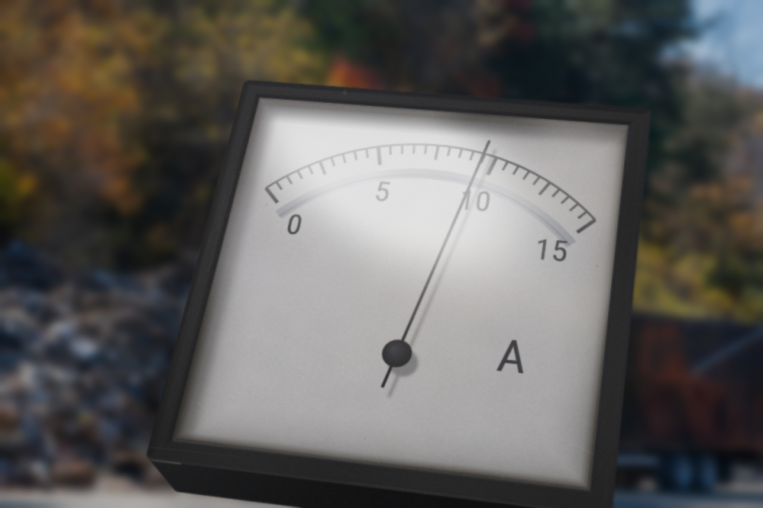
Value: 9.5 A
